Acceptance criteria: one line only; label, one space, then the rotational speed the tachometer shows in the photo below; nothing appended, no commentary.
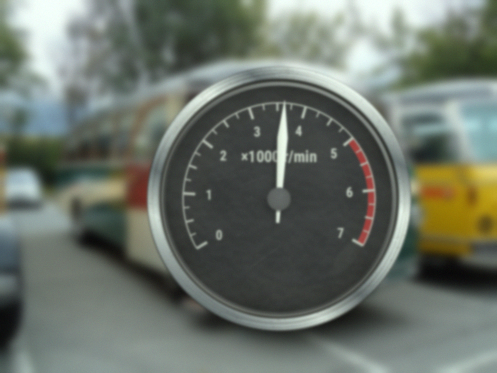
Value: 3625 rpm
